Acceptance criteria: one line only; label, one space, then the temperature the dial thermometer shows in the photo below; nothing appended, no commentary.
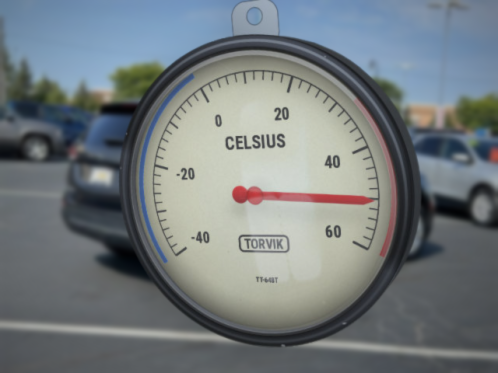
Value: 50 °C
